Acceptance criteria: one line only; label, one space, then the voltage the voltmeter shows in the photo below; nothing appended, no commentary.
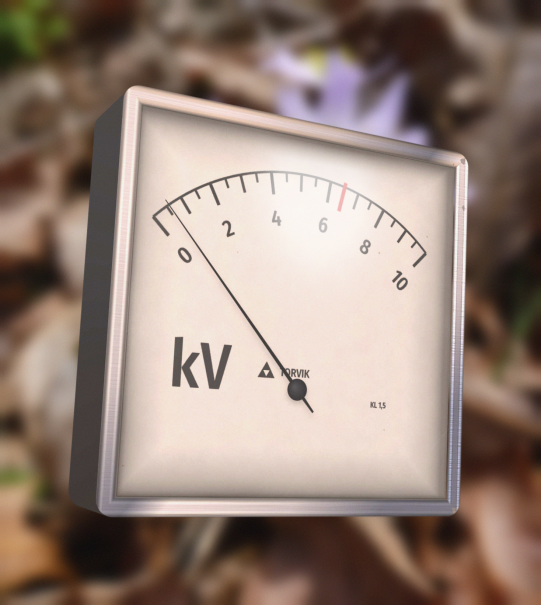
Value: 0.5 kV
